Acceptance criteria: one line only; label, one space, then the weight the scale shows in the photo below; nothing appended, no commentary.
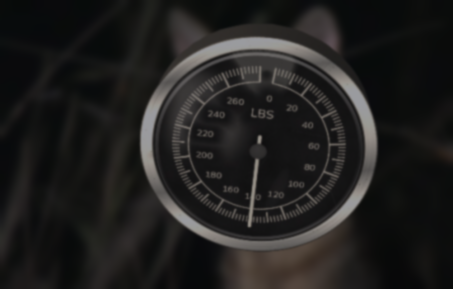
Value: 140 lb
